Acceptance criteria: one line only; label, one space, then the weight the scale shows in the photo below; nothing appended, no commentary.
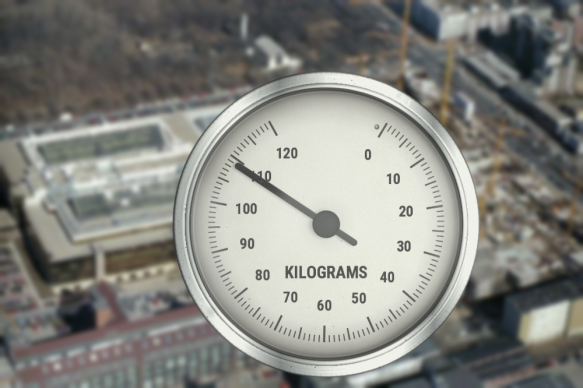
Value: 109 kg
